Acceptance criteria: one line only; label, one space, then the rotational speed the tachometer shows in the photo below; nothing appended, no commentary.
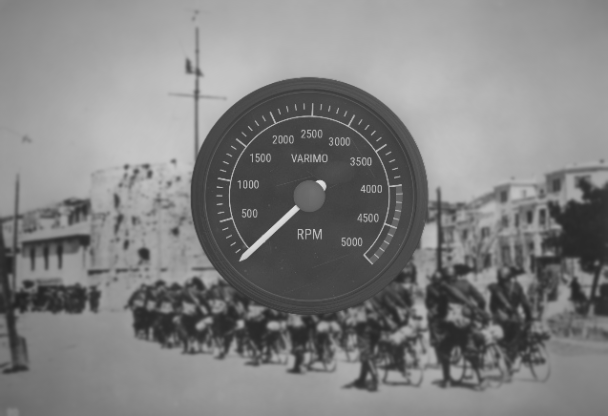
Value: 0 rpm
